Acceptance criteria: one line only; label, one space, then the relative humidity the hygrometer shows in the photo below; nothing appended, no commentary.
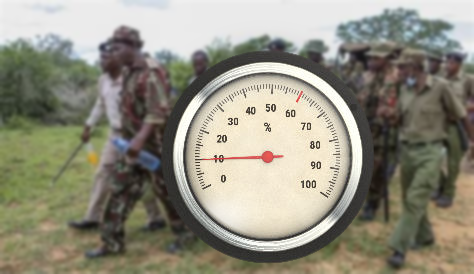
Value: 10 %
